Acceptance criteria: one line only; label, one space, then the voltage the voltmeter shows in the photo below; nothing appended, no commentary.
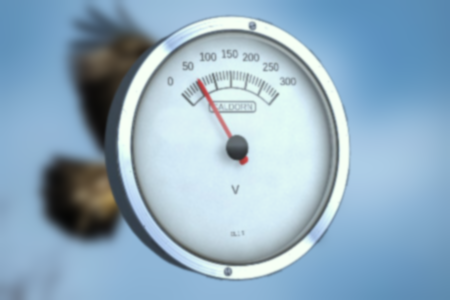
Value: 50 V
